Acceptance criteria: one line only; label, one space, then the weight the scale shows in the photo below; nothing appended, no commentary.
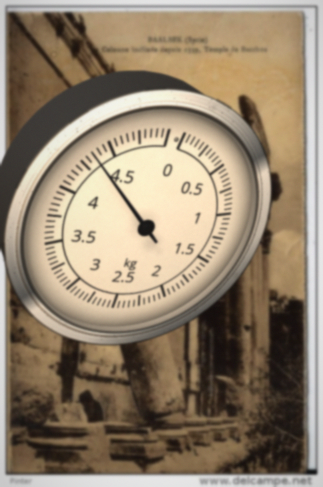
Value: 4.35 kg
